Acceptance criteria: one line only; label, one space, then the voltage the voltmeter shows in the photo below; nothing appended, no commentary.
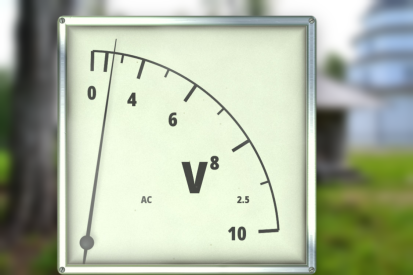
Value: 2.5 V
